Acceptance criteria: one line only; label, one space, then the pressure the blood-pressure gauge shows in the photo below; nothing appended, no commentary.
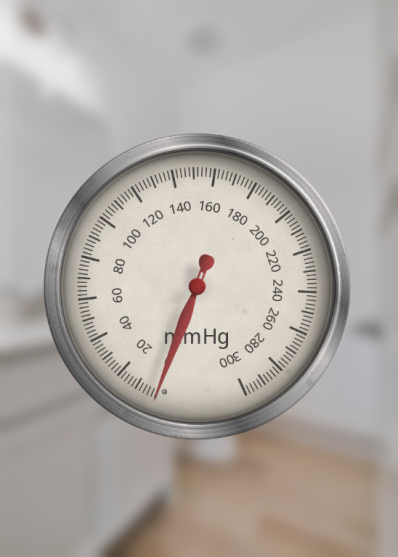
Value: 0 mmHg
